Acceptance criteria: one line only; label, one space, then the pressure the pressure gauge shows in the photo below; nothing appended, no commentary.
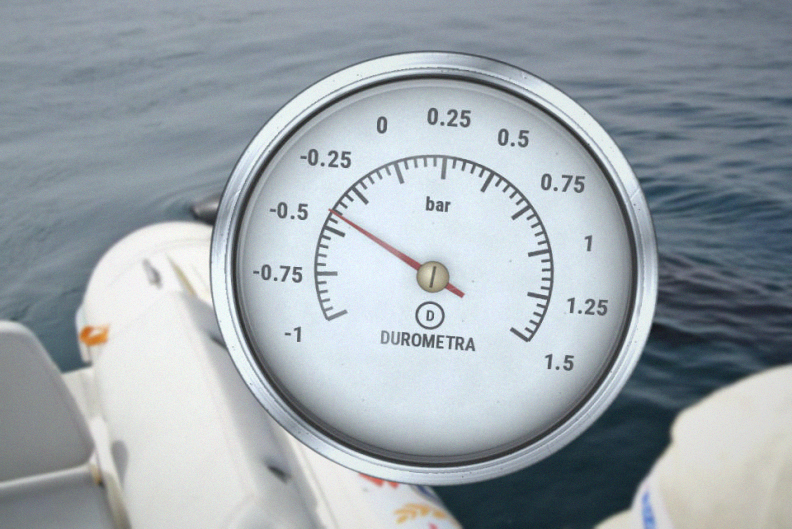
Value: -0.4 bar
